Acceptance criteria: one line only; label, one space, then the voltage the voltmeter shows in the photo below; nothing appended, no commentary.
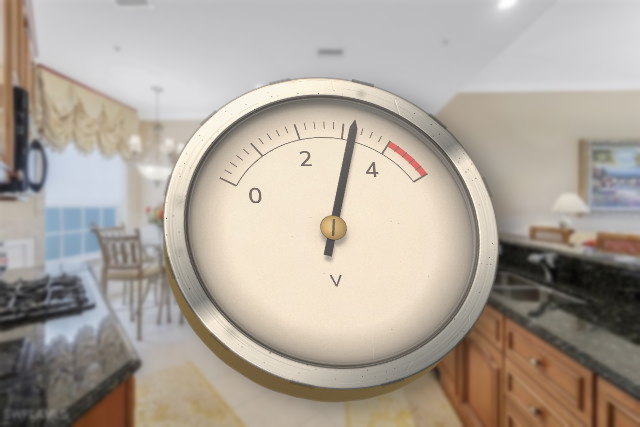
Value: 3.2 V
